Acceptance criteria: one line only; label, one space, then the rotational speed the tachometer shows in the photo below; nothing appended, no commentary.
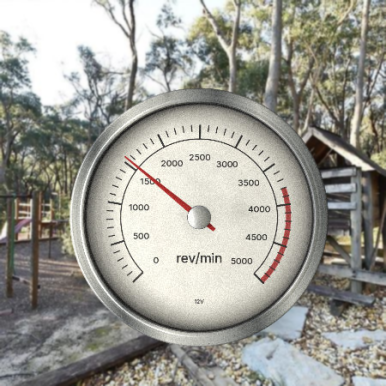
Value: 1550 rpm
